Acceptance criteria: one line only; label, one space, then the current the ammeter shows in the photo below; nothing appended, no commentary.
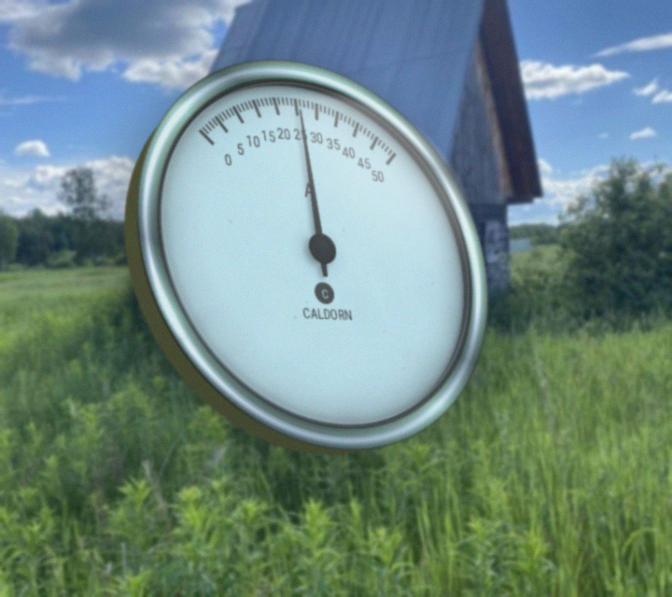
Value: 25 A
